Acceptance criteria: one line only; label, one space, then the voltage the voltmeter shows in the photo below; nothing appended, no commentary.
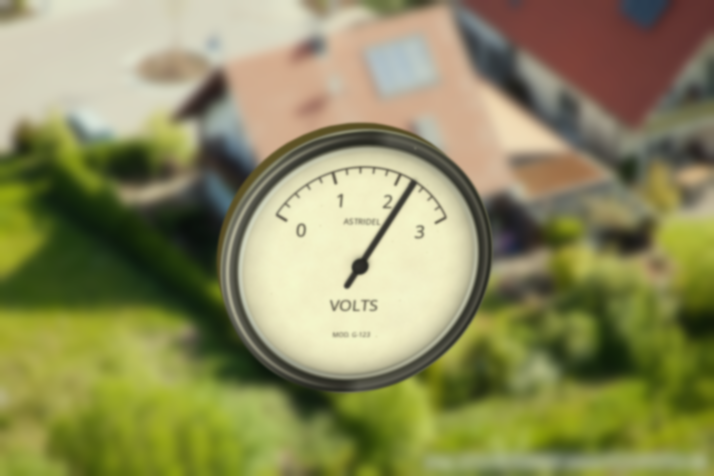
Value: 2.2 V
